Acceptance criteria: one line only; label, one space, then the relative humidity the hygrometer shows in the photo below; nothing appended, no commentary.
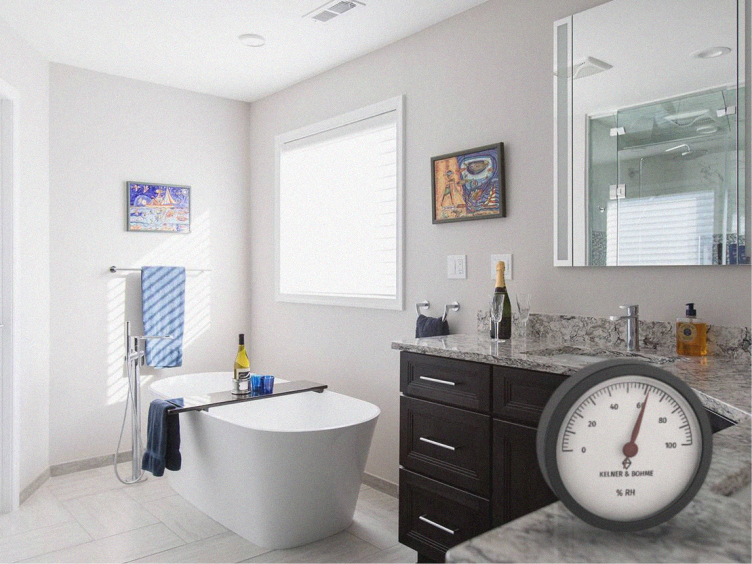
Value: 60 %
